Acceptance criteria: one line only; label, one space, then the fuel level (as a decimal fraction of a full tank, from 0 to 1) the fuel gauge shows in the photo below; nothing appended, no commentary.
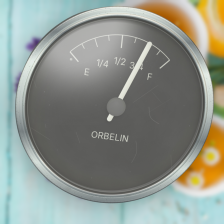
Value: 0.75
